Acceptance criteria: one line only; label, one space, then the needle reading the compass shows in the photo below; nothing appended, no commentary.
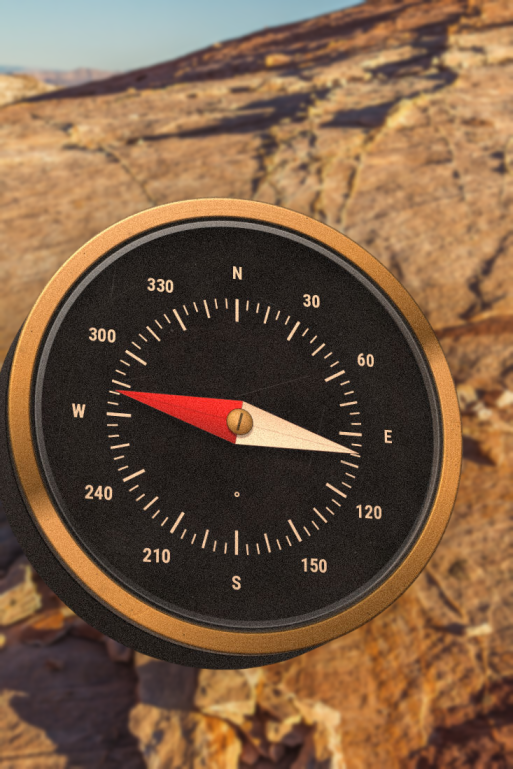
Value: 280 °
